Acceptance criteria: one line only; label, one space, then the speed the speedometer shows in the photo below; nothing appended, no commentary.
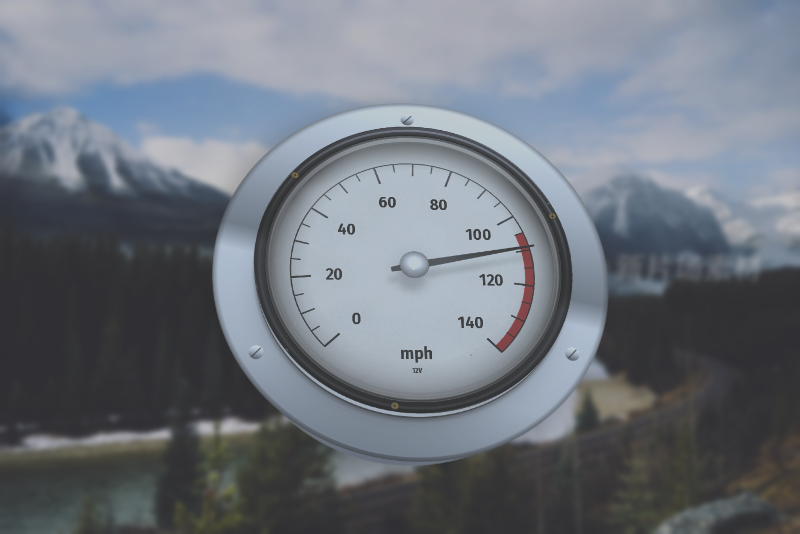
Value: 110 mph
